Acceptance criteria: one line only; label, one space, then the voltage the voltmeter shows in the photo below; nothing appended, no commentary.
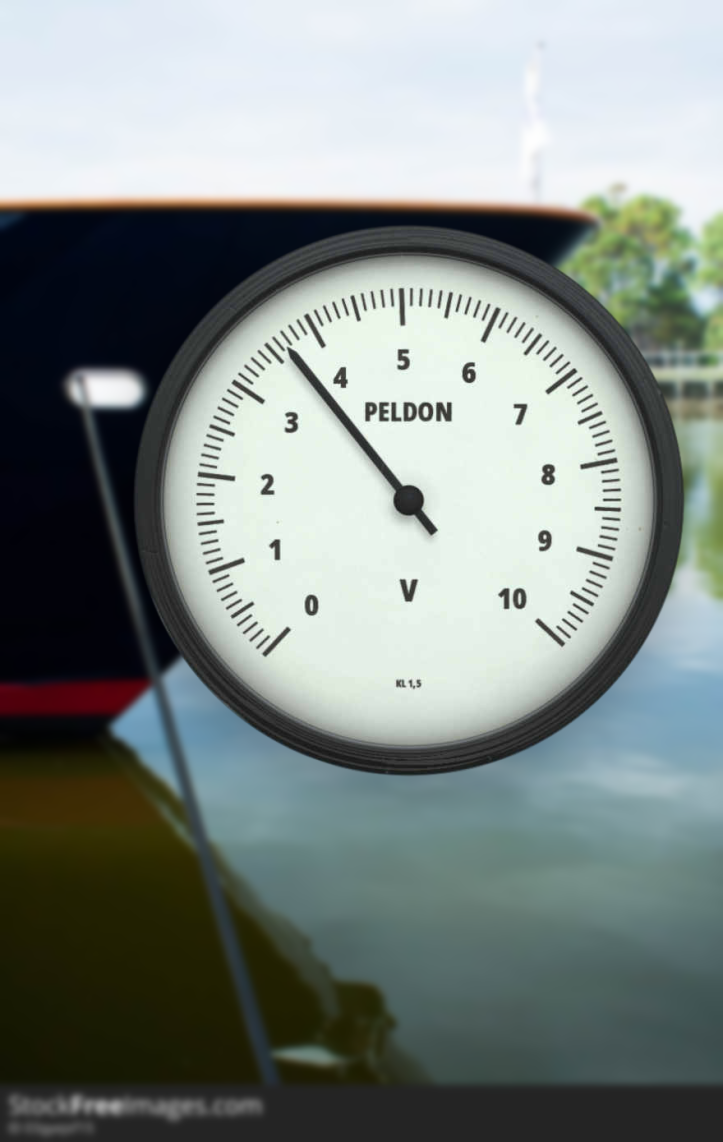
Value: 3.65 V
